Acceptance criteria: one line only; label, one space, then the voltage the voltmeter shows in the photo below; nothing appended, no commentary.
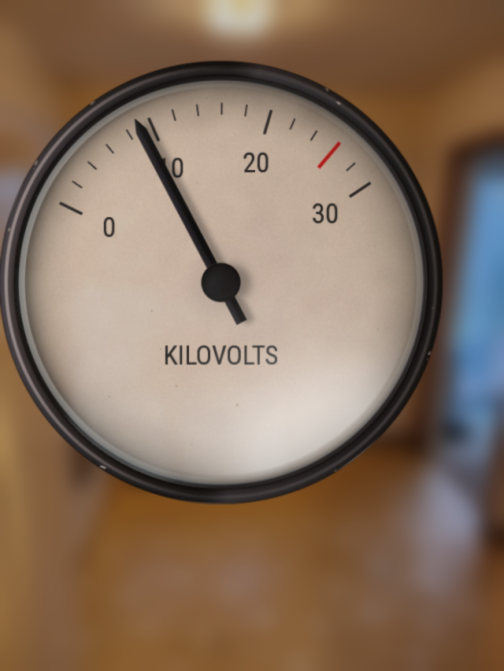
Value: 9 kV
